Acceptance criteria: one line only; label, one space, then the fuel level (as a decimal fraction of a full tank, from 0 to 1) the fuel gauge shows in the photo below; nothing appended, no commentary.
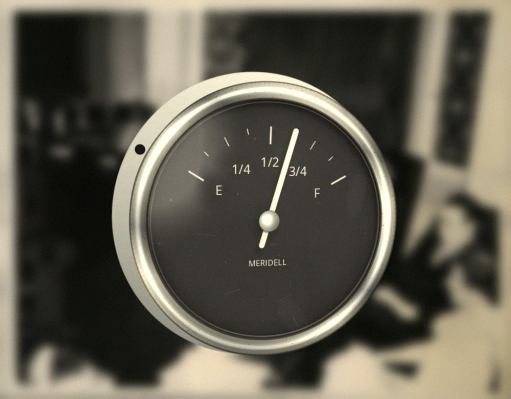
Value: 0.625
